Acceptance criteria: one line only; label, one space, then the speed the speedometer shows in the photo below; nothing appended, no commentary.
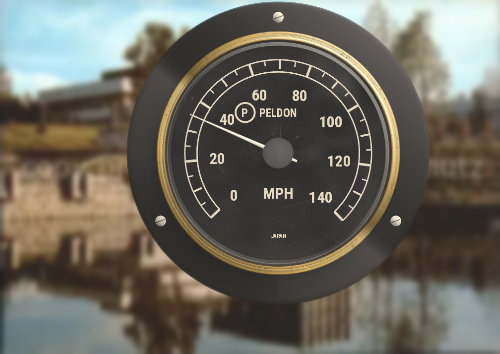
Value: 35 mph
